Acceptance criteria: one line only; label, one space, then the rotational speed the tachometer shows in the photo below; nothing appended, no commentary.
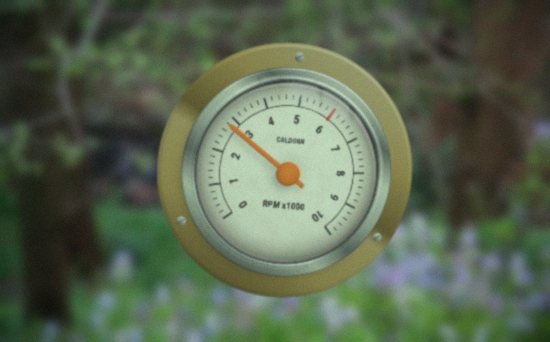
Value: 2800 rpm
